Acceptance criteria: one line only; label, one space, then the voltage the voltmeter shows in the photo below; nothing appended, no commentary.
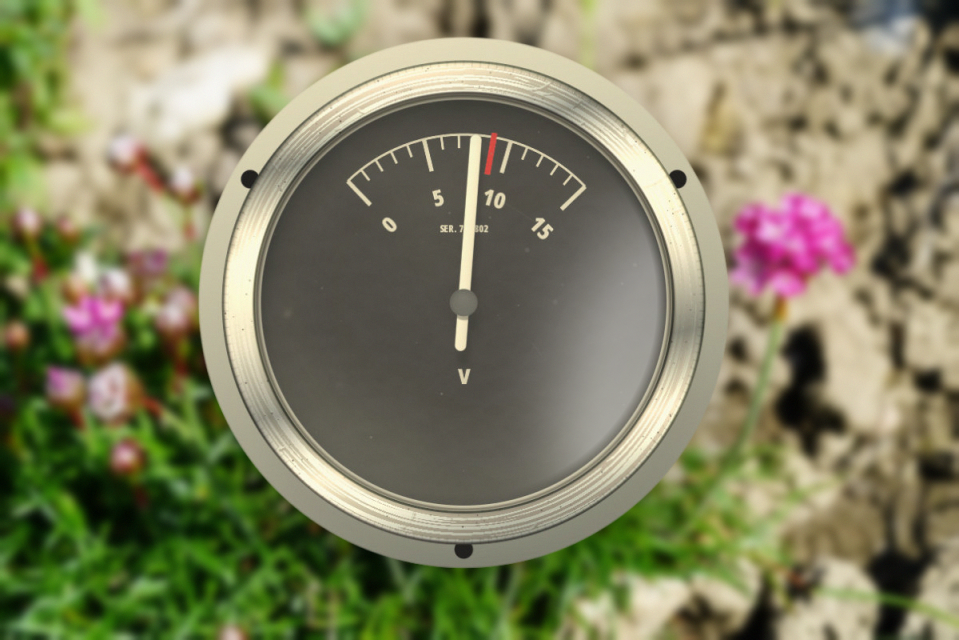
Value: 8 V
